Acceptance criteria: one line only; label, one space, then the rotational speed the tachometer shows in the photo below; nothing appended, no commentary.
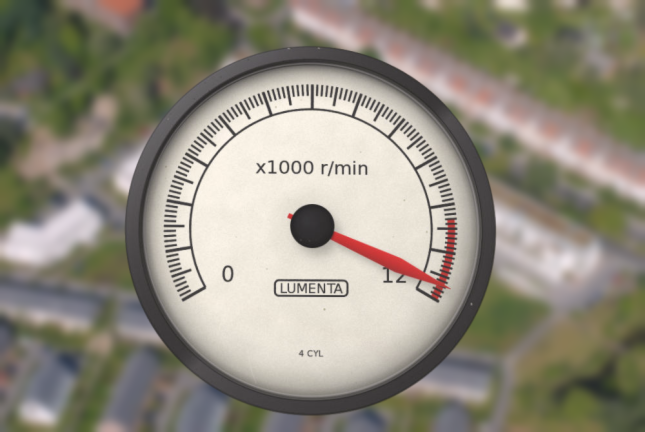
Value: 11700 rpm
